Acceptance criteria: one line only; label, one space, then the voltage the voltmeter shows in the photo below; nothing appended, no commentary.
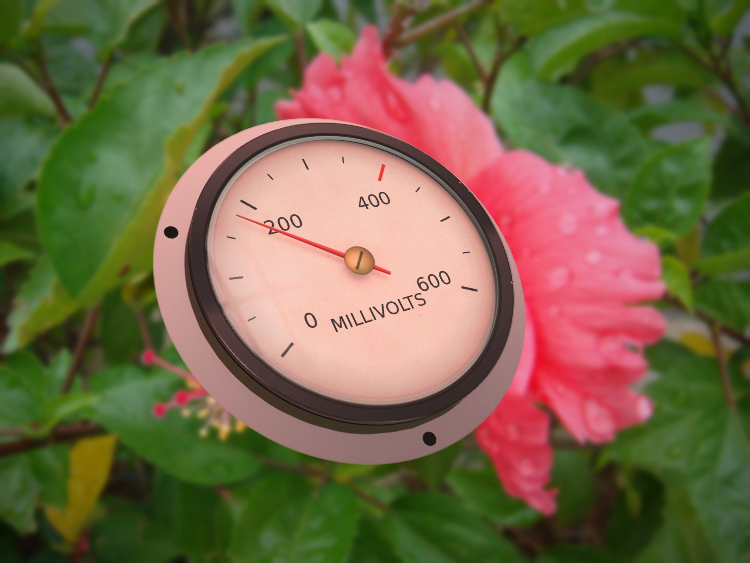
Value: 175 mV
